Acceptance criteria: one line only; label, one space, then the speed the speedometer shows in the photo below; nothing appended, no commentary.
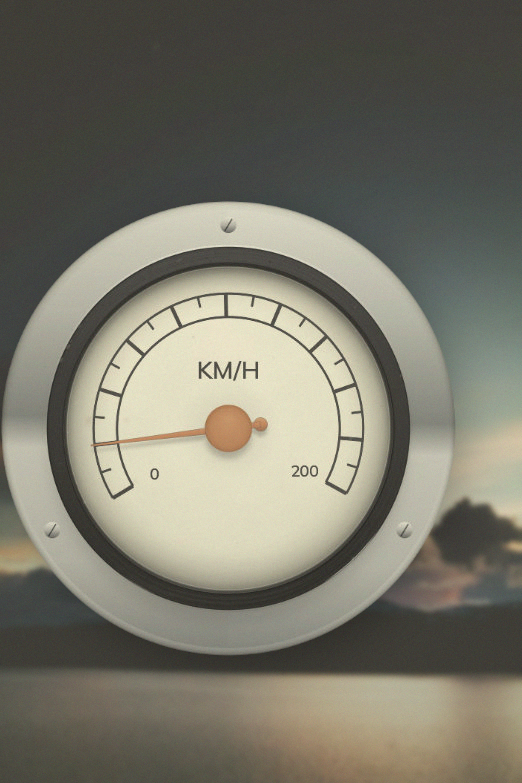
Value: 20 km/h
